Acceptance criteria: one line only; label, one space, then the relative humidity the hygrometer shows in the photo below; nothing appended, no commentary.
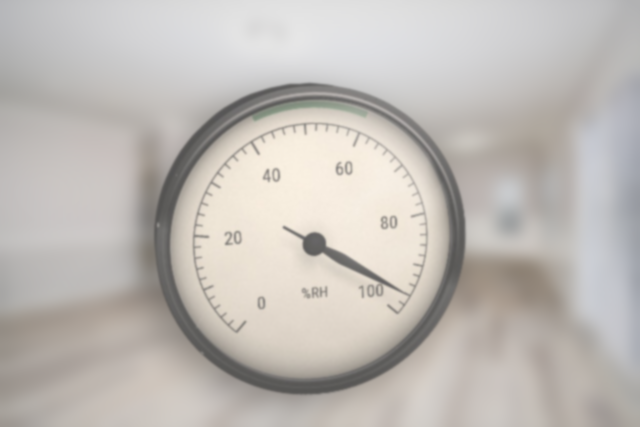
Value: 96 %
